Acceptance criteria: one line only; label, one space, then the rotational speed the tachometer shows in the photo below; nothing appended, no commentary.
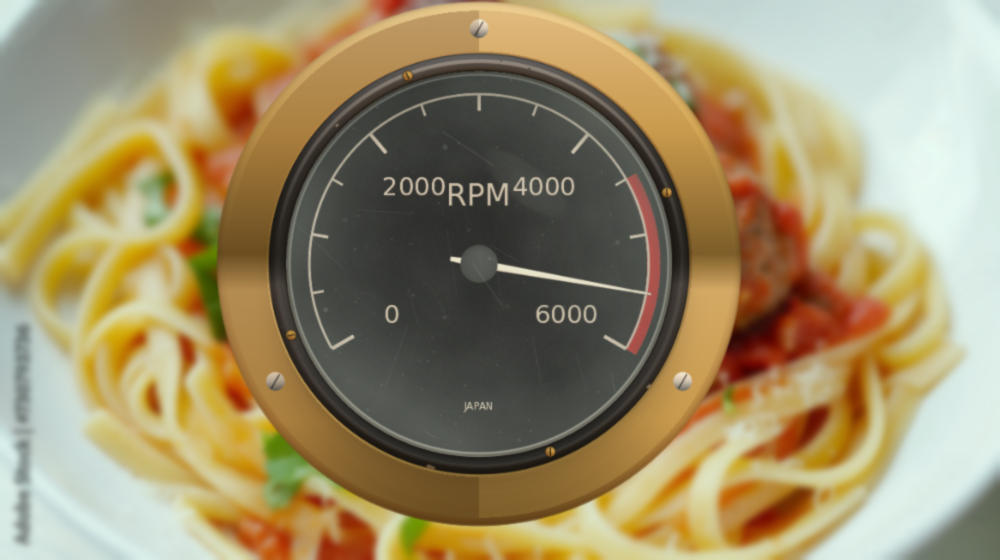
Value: 5500 rpm
